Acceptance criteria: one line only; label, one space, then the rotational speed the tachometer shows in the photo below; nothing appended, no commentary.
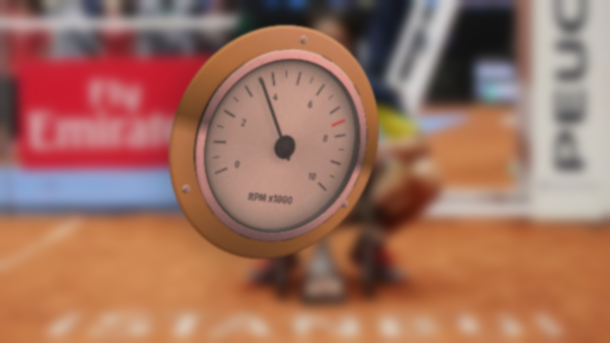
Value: 3500 rpm
